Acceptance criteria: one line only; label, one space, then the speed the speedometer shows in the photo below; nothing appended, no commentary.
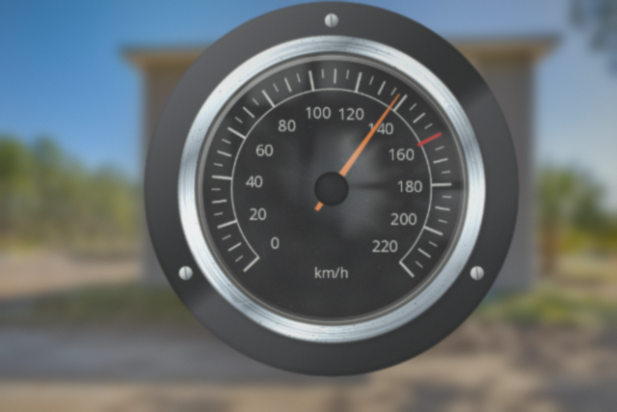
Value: 137.5 km/h
